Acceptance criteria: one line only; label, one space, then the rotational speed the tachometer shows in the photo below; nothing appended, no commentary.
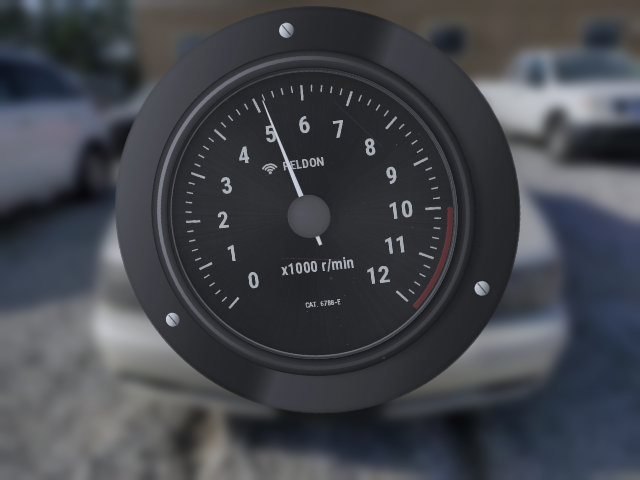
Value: 5200 rpm
